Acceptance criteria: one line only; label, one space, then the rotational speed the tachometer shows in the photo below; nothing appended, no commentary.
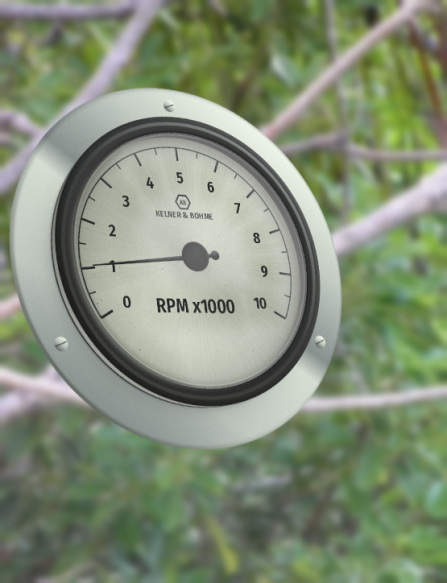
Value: 1000 rpm
